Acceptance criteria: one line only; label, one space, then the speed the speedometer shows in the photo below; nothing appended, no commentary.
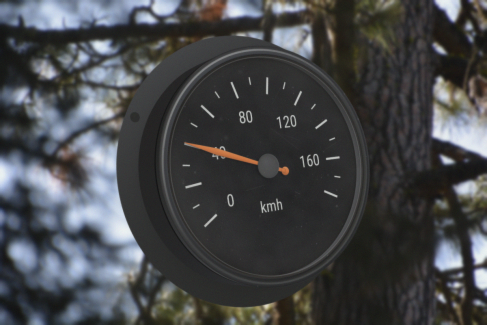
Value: 40 km/h
